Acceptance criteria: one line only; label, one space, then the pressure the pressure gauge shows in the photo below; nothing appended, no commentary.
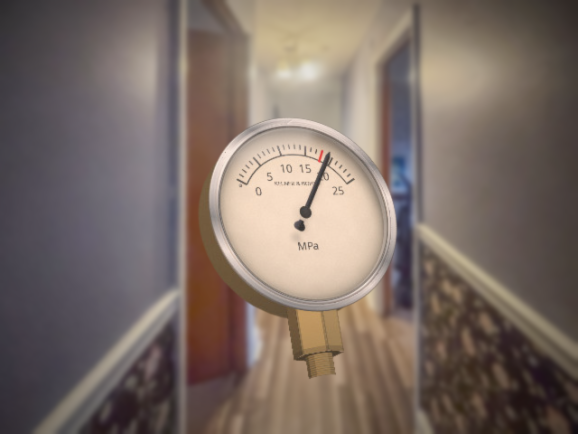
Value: 19 MPa
